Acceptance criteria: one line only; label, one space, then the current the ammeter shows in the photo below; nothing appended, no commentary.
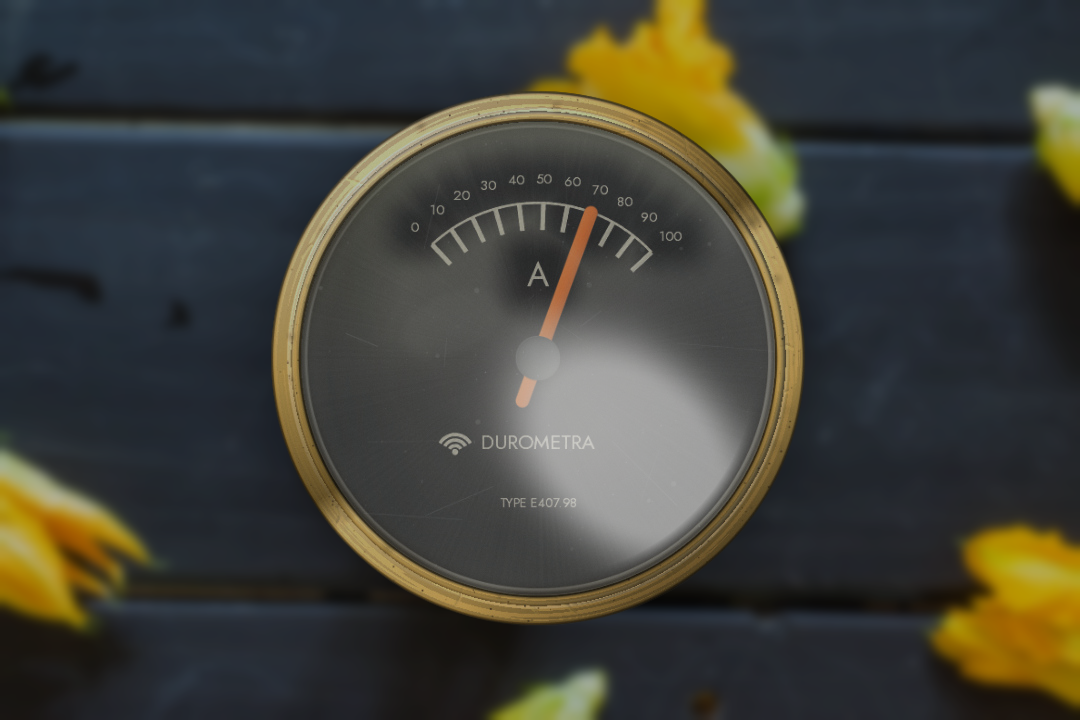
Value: 70 A
